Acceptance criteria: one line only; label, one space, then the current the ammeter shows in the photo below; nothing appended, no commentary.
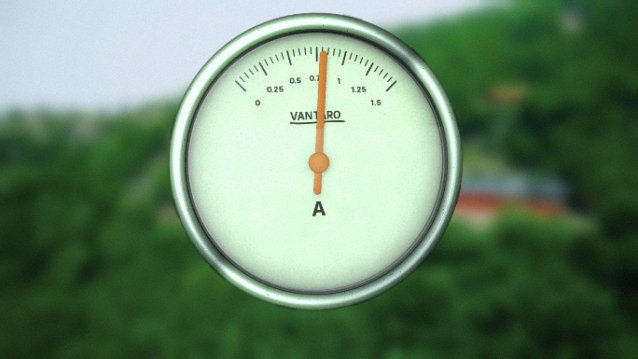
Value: 0.8 A
